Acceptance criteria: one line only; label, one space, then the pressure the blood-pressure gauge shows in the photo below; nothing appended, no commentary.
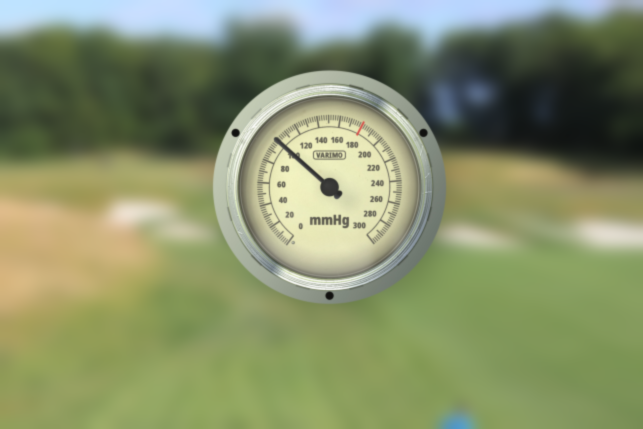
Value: 100 mmHg
